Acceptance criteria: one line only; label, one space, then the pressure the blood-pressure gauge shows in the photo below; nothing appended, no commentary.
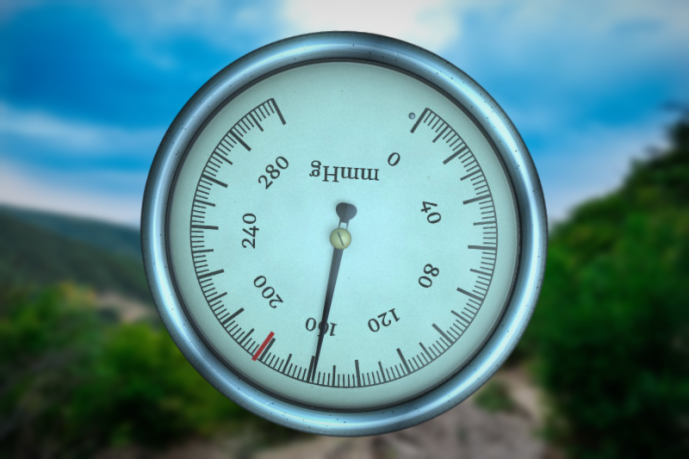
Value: 158 mmHg
